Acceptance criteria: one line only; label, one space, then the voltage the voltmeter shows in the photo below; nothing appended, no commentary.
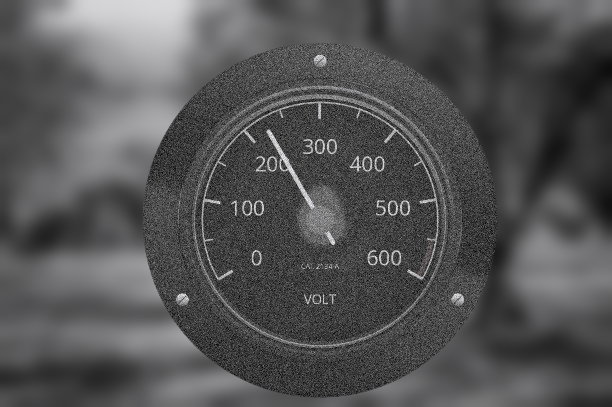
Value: 225 V
